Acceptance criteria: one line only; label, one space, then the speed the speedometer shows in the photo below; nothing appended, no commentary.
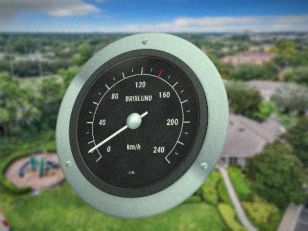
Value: 10 km/h
